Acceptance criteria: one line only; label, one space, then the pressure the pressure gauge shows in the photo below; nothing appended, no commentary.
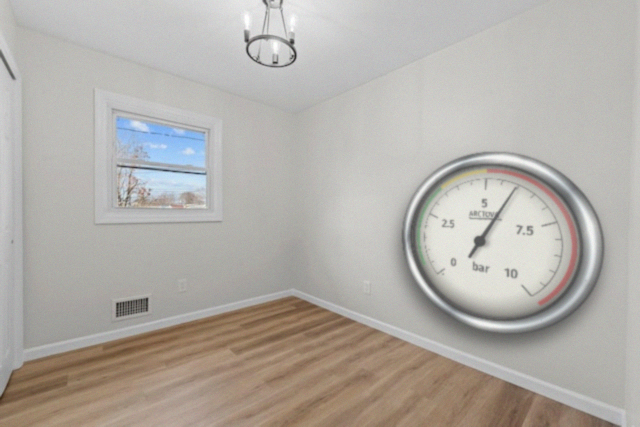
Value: 6 bar
